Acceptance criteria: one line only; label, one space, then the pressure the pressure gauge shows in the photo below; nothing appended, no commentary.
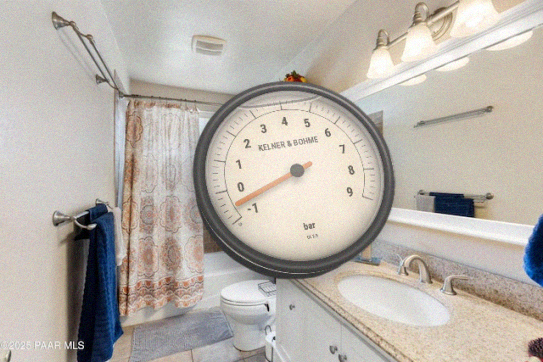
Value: -0.6 bar
